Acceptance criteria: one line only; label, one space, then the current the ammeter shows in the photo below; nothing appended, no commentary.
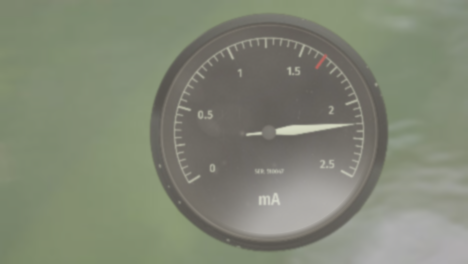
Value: 2.15 mA
